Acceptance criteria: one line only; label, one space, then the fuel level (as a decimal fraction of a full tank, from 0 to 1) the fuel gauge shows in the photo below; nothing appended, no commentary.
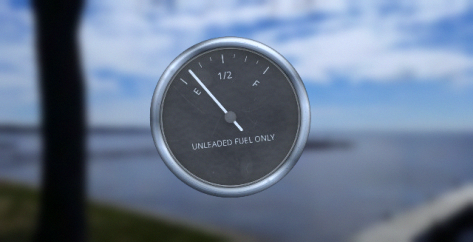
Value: 0.125
